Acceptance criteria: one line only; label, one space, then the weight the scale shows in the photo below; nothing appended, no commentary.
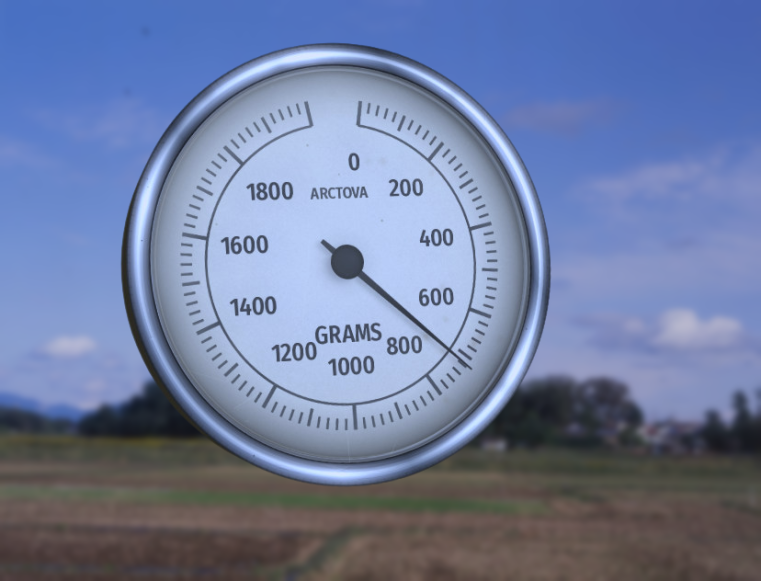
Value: 720 g
